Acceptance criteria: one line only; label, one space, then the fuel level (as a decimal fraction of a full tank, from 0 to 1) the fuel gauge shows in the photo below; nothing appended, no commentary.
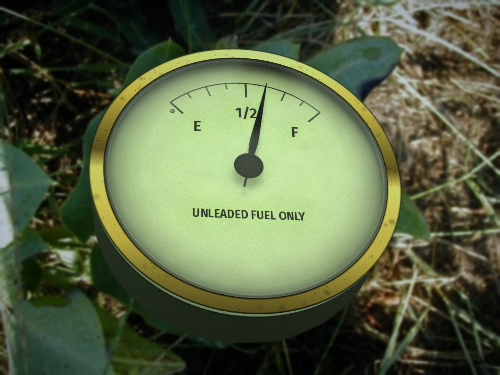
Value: 0.625
